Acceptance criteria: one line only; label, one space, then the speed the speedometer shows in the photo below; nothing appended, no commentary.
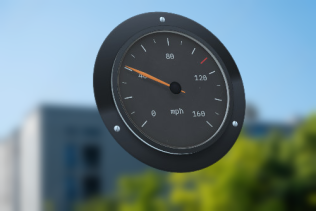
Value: 40 mph
